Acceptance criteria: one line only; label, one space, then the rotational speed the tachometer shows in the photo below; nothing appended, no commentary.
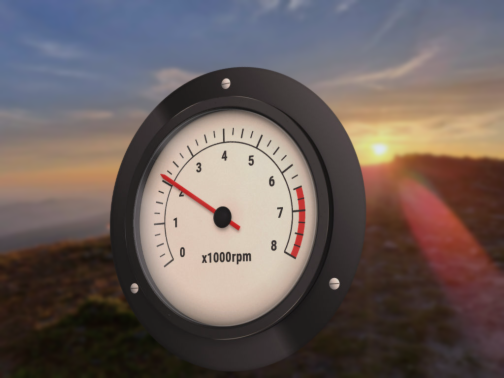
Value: 2125 rpm
